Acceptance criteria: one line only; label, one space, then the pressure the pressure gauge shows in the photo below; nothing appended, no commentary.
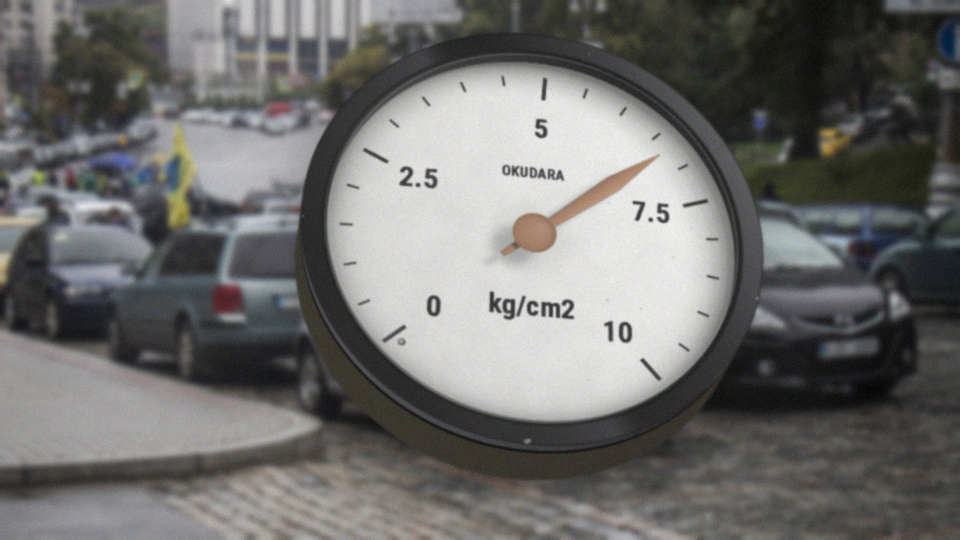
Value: 6.75 kg/cm²
